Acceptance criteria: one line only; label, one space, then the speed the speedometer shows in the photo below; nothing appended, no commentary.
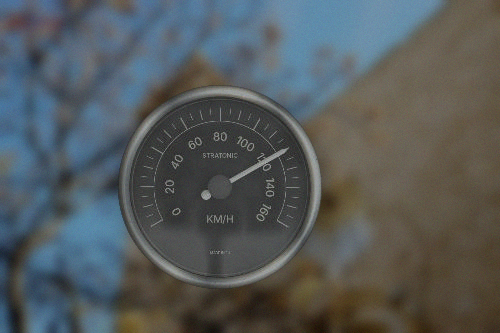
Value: 120 km/h
